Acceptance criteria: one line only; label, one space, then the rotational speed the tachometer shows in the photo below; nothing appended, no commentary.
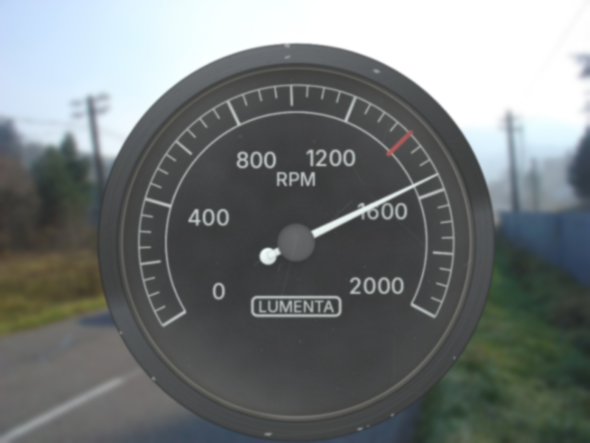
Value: 1550 rpm
